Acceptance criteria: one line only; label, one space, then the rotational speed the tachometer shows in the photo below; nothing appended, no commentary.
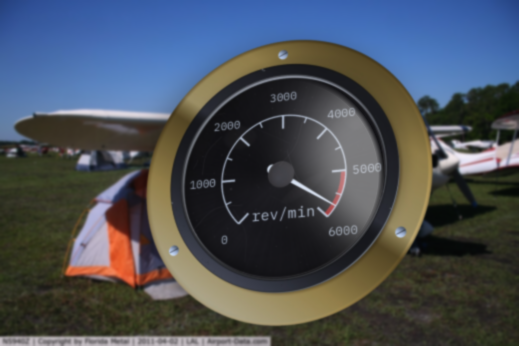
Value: 5750 rpm
